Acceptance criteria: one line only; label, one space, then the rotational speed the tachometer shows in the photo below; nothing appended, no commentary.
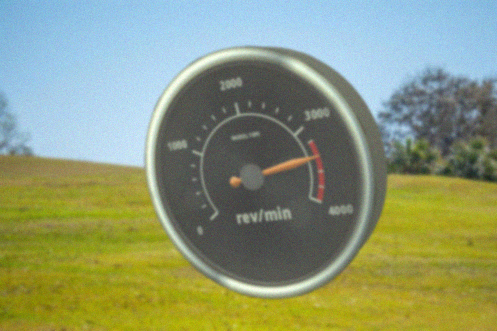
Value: 3400 rpm
